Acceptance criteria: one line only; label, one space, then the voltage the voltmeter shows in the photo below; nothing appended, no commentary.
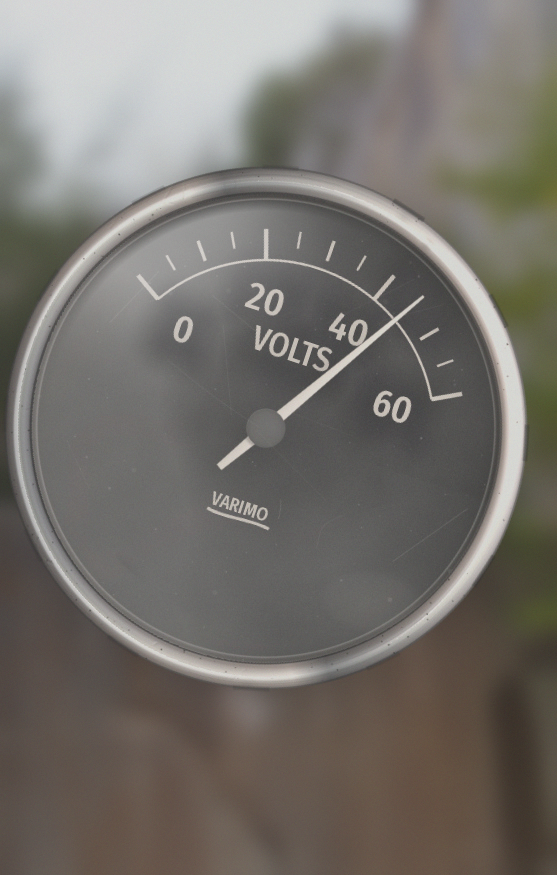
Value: 45 V
